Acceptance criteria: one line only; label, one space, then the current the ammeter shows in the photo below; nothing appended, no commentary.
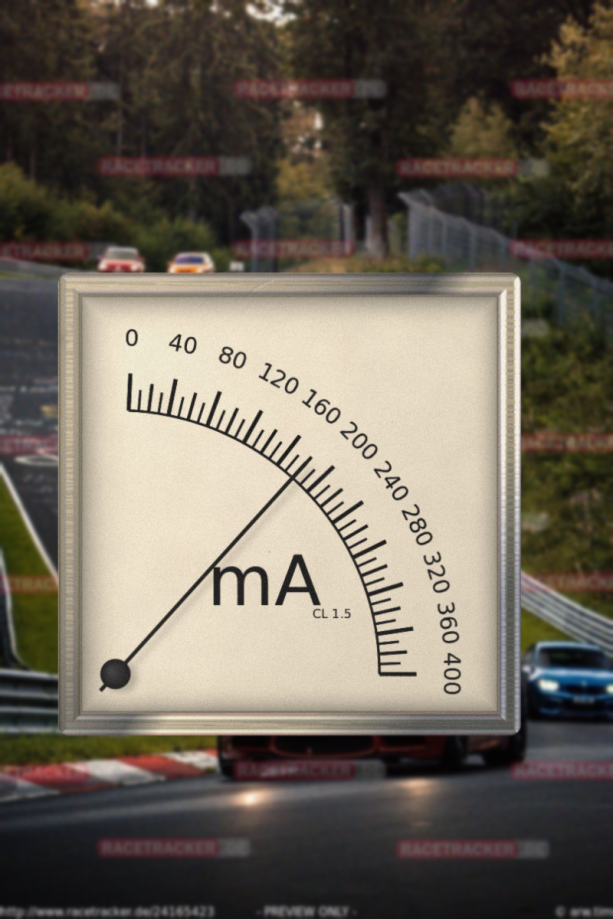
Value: 180 mA
